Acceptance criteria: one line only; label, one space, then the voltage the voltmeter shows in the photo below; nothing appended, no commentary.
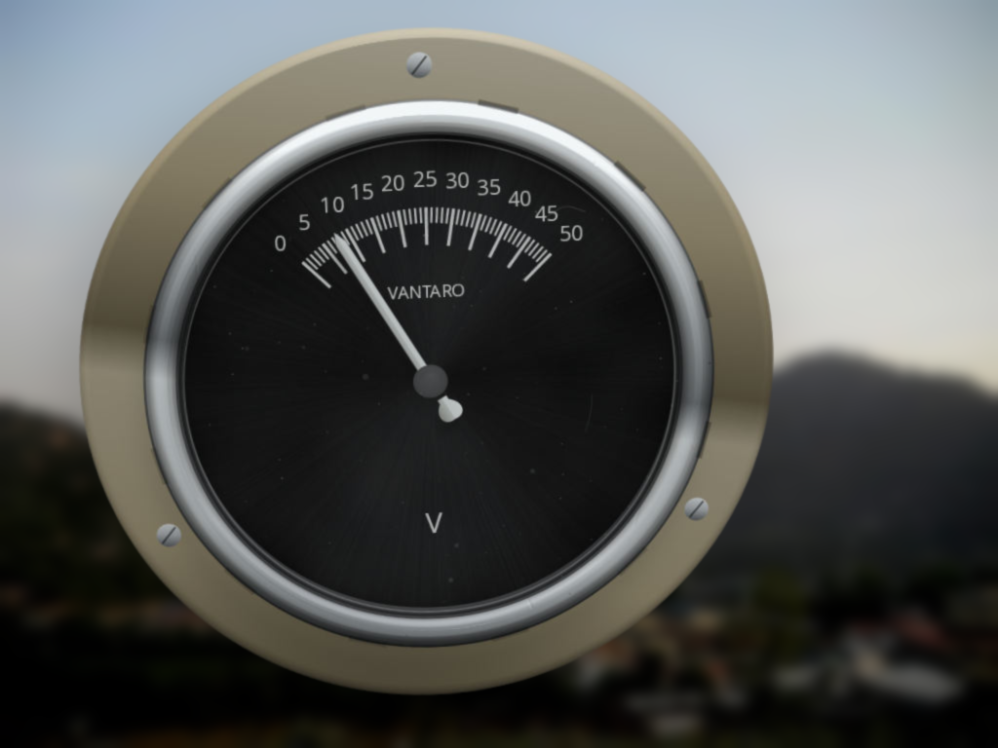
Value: 8 V
